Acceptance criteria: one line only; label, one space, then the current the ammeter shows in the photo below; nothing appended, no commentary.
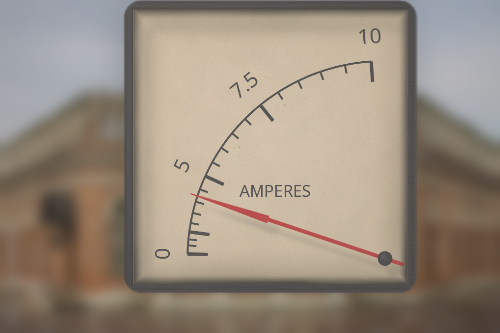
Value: 4.25 A
